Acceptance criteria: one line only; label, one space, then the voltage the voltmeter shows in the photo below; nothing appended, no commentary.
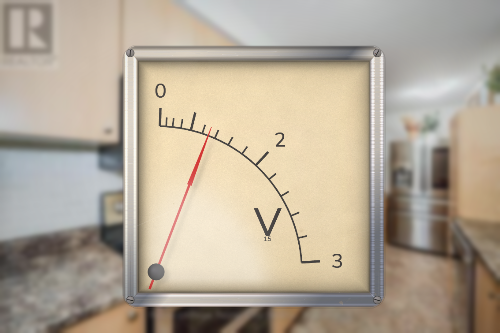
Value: 1.3 V
